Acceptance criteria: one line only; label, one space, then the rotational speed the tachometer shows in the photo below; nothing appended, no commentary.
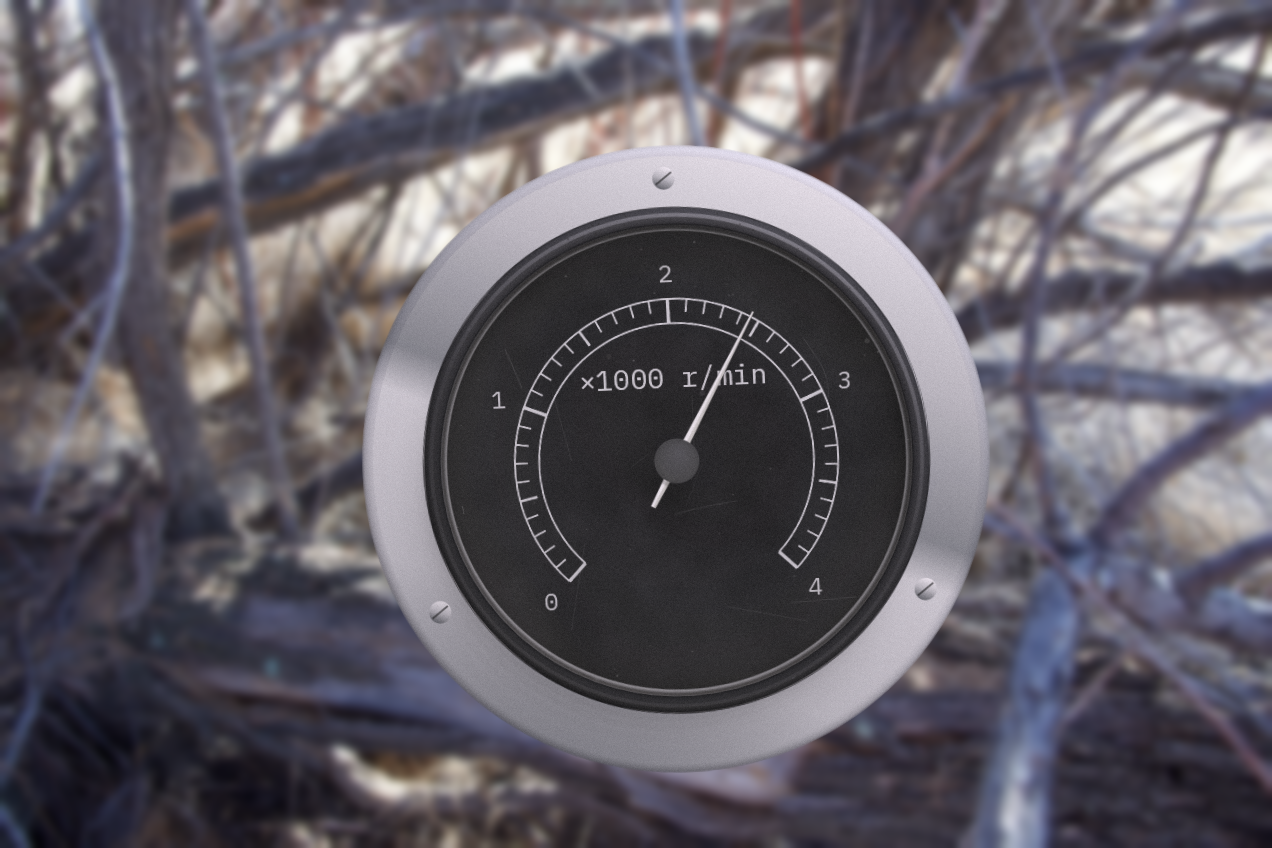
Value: 2450 rpm
